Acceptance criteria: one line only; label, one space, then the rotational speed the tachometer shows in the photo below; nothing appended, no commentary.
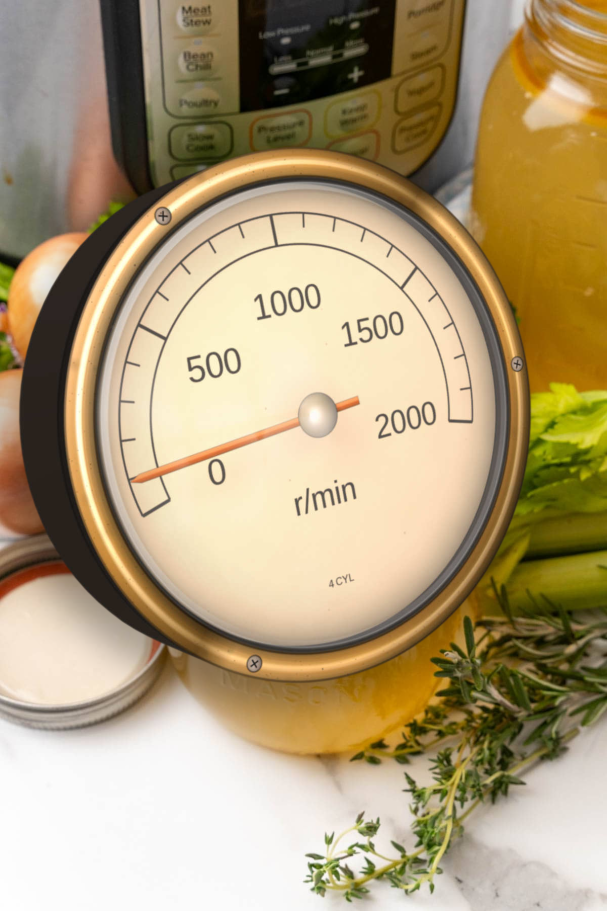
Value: 100 rpm
